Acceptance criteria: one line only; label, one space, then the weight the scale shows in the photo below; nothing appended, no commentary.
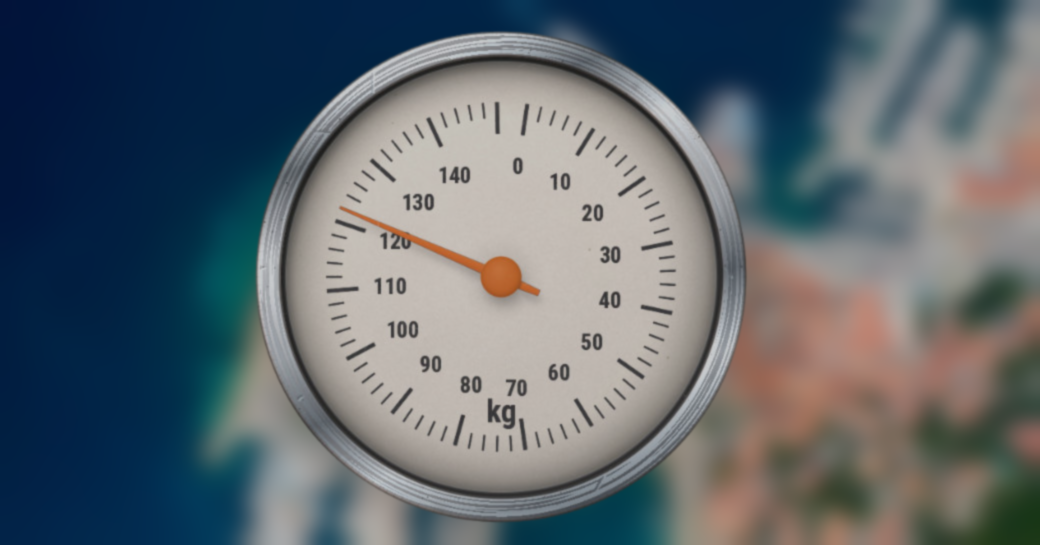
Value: 122 kg
